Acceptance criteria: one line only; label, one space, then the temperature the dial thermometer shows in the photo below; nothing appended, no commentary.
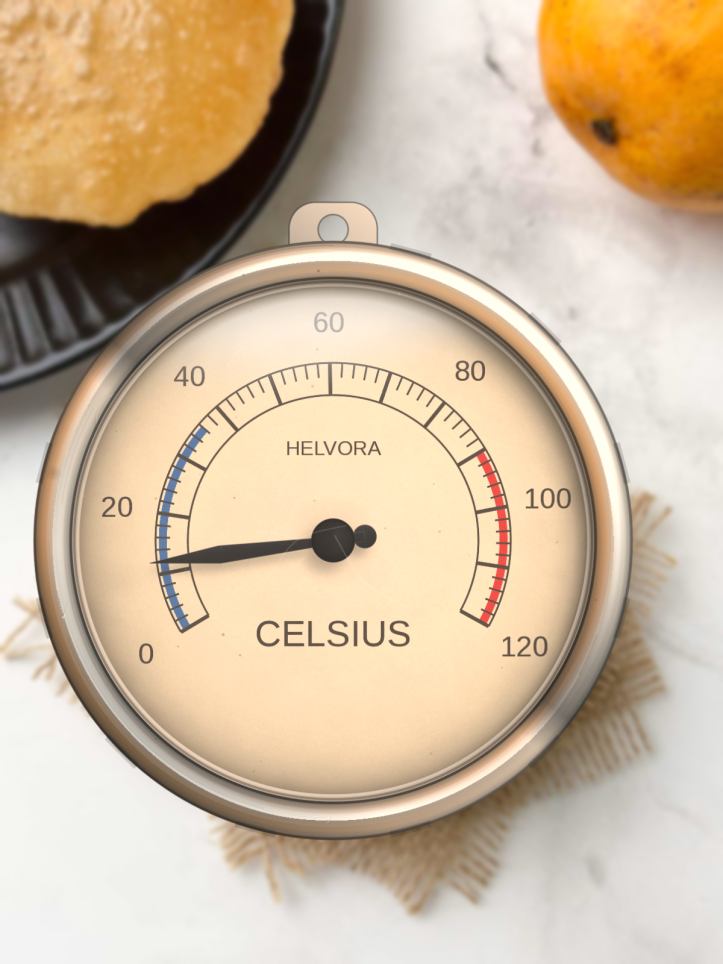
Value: 12 °C
